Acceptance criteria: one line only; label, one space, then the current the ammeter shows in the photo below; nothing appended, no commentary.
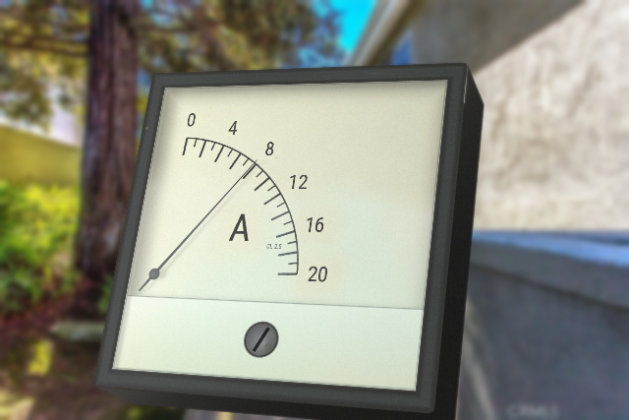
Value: 8 A
